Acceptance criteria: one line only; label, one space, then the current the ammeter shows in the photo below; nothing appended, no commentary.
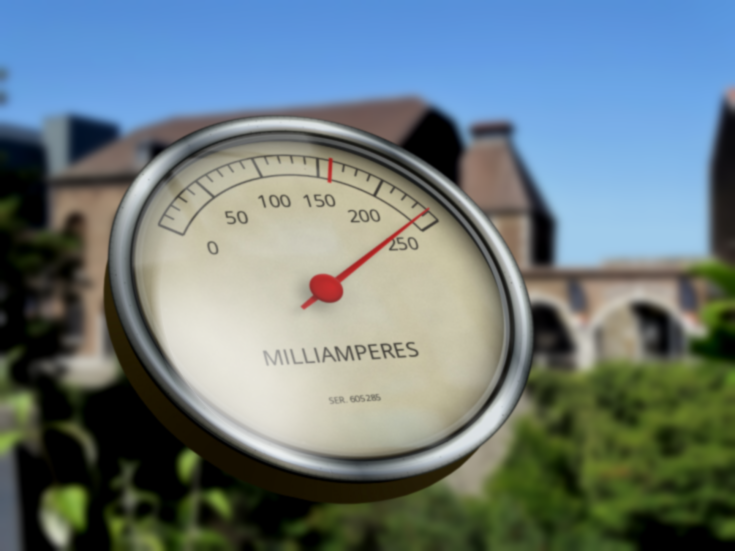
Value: 240 mA
